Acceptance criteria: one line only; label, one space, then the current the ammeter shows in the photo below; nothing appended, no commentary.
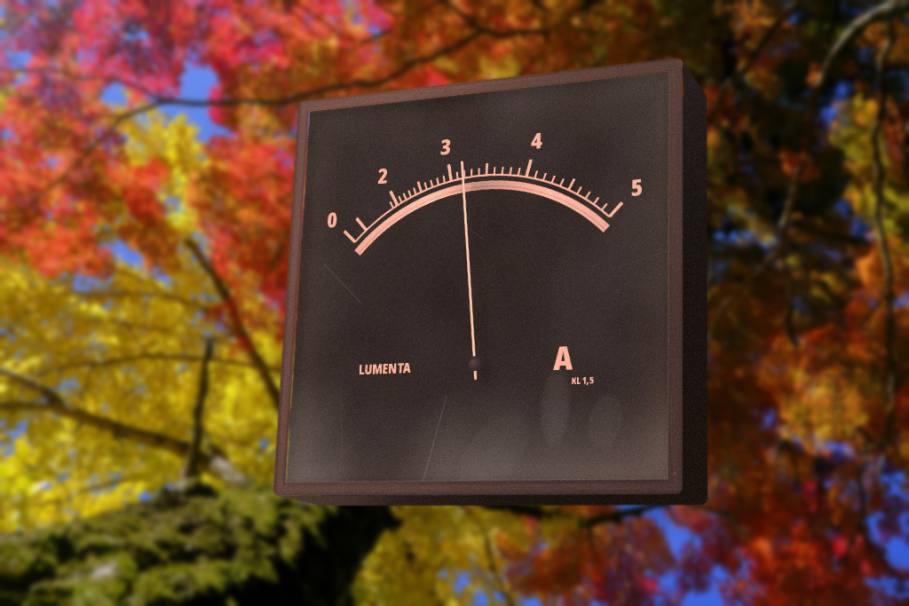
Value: 3.2 A
